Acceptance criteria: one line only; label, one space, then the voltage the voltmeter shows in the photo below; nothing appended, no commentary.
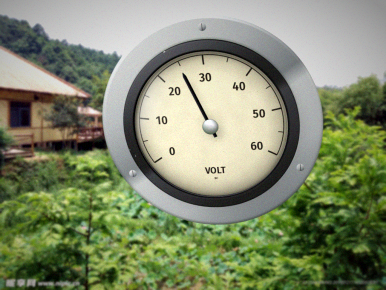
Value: 25 V
